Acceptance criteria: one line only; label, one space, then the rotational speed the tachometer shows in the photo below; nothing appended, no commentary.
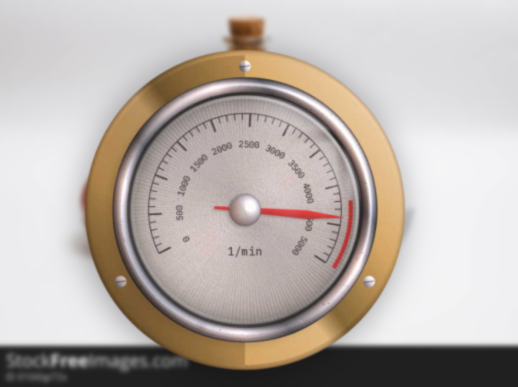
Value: 4400 rpm
